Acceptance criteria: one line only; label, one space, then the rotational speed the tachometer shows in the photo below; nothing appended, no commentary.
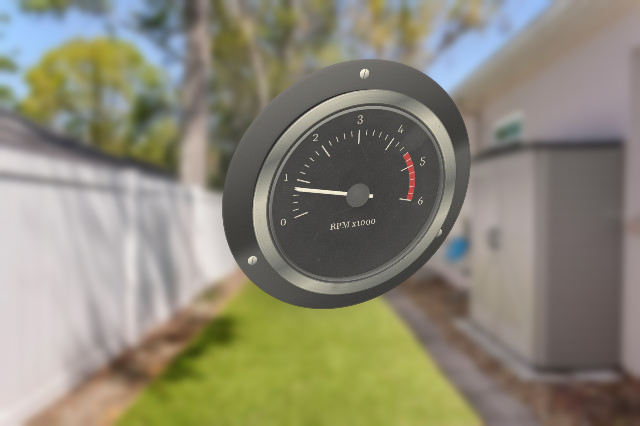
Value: 800 rpm
